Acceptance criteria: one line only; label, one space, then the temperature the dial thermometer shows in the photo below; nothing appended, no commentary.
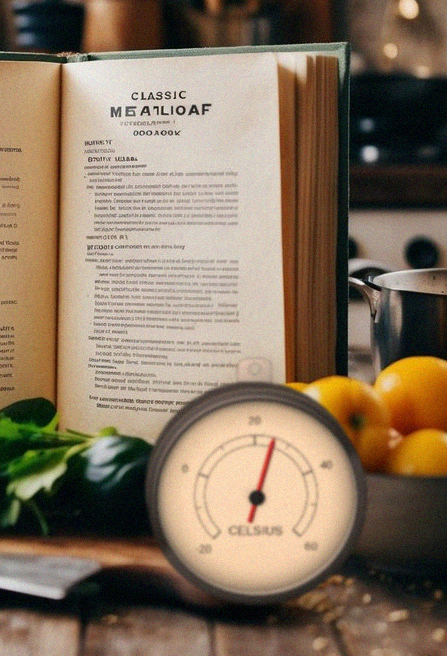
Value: 25 °C
